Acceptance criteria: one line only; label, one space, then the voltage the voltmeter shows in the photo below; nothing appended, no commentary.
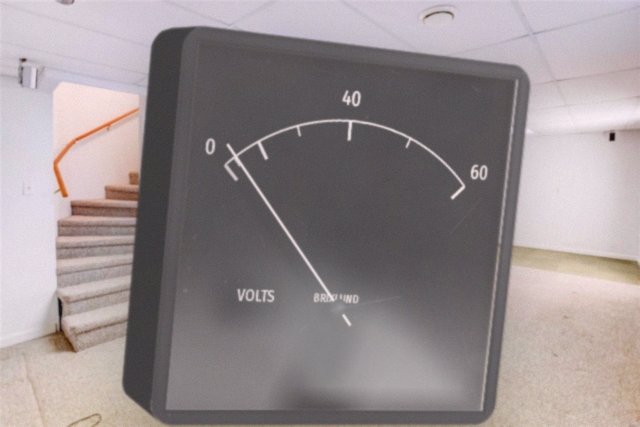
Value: 10 V
